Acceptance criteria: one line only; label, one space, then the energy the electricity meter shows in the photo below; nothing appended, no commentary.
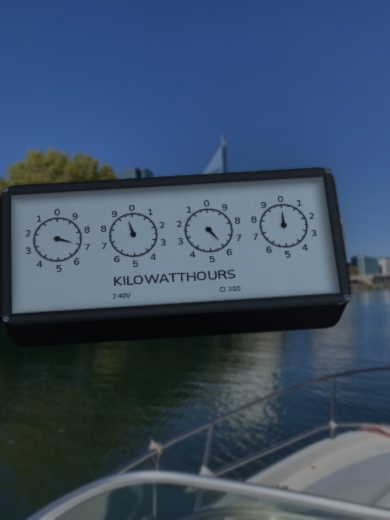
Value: 6960 kWh
